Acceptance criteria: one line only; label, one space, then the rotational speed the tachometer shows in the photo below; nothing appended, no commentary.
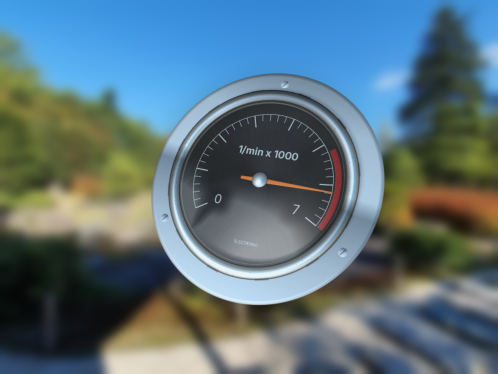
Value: 6200 rpm
